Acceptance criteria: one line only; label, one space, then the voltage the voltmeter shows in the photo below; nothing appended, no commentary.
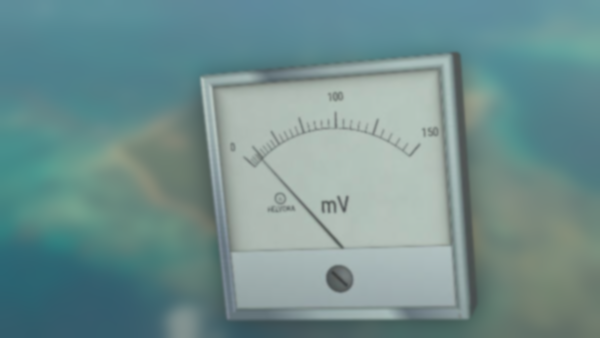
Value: 25 mV
